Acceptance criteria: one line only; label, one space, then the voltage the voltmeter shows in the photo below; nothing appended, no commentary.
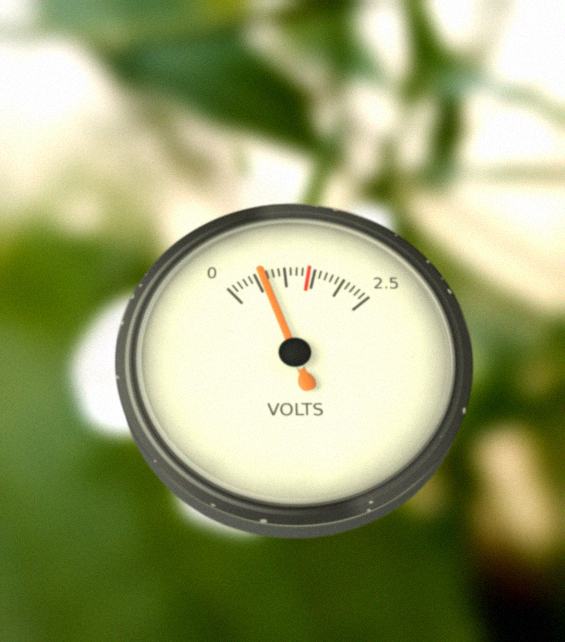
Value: 0.6 V
